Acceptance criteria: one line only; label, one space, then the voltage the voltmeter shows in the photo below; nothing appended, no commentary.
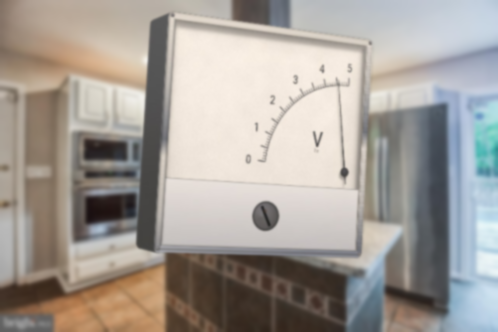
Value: 4.5 V
